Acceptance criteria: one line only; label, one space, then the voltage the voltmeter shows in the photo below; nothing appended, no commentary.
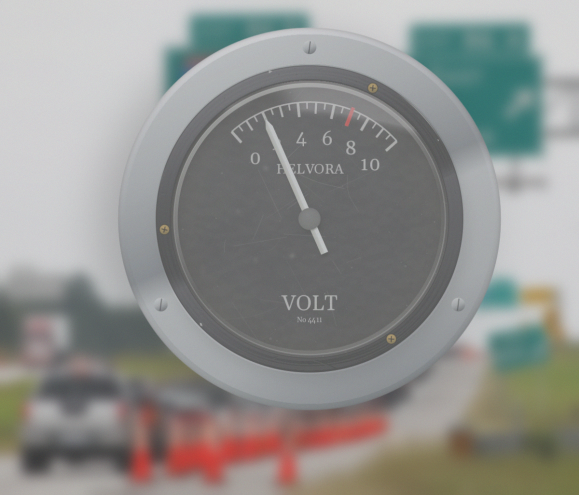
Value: 2 V
